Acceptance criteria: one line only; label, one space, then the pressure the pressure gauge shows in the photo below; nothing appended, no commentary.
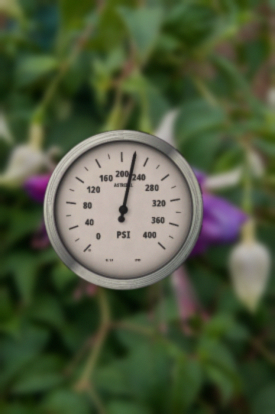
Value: 220 psi
